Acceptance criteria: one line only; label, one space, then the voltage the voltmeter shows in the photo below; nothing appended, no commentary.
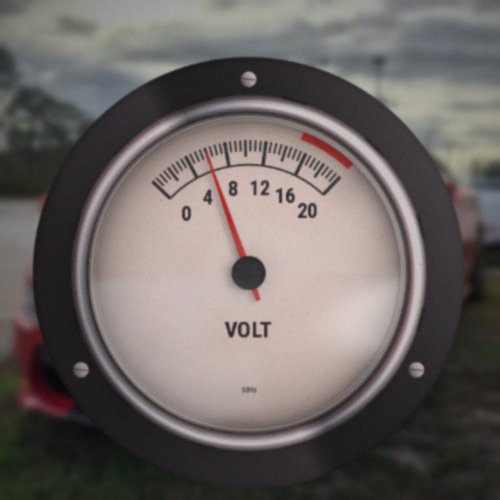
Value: 6 V
